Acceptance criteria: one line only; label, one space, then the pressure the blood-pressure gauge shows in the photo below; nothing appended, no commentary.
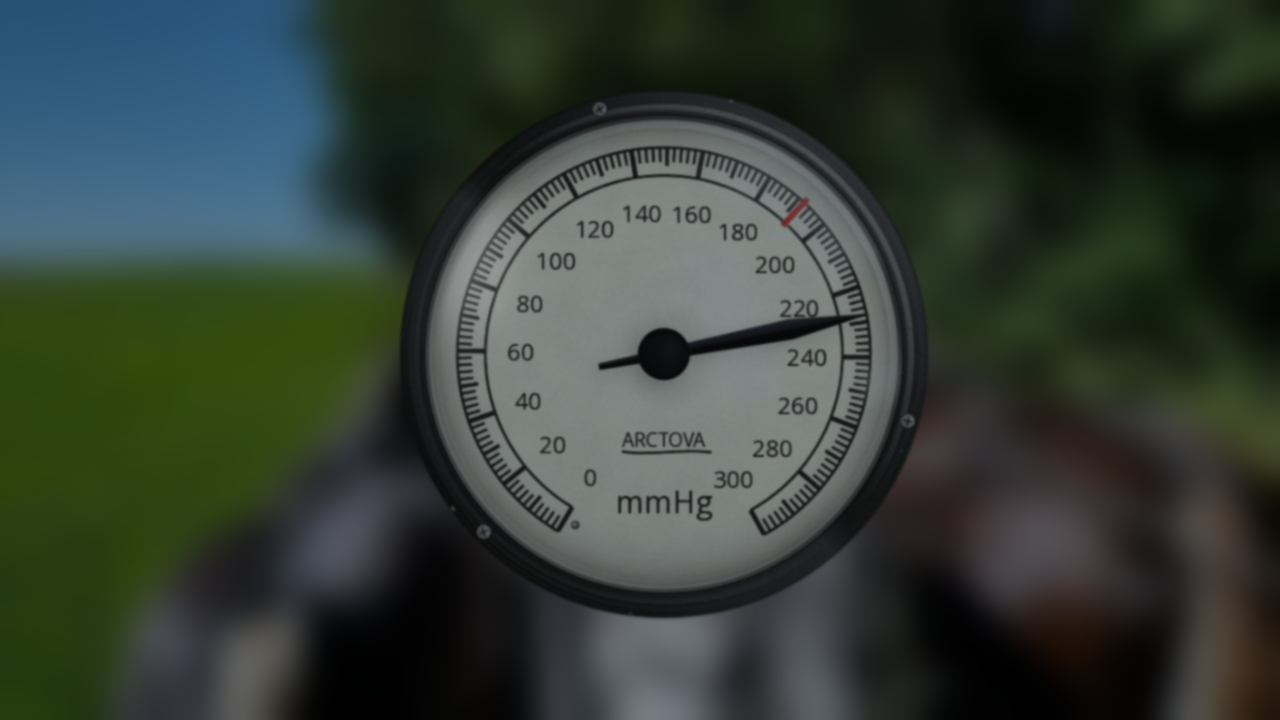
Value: 228 mmHg
